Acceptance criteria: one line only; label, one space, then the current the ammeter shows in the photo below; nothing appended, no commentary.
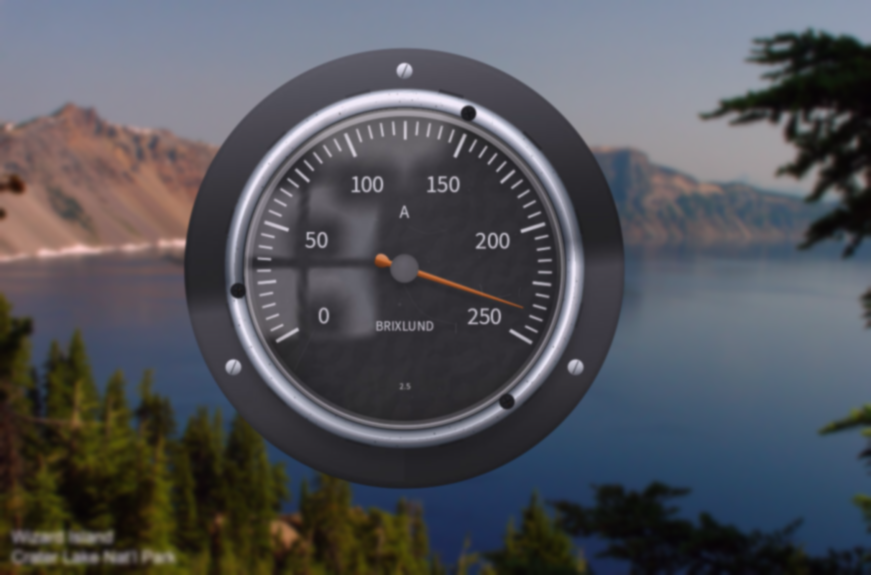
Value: 237.5 A
